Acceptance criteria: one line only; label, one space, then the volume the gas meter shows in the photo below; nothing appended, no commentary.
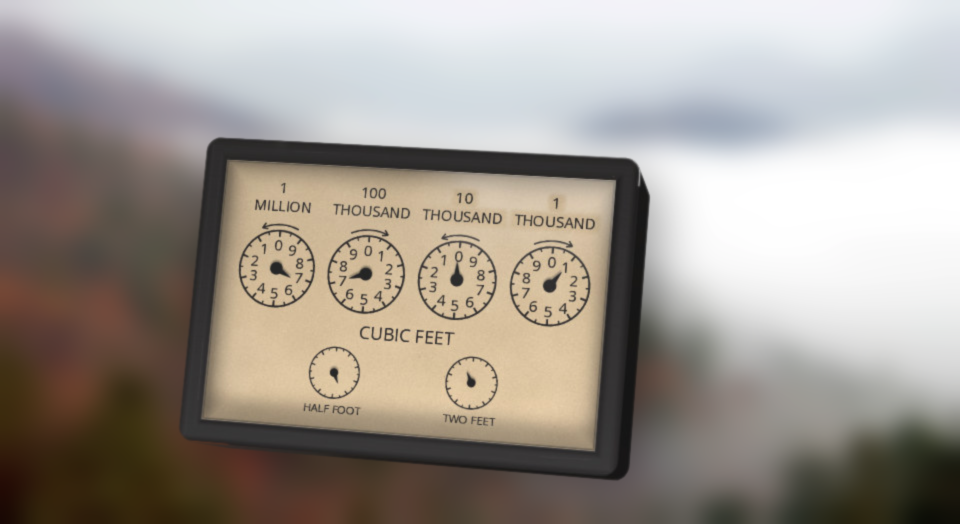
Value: 670100 ft³
